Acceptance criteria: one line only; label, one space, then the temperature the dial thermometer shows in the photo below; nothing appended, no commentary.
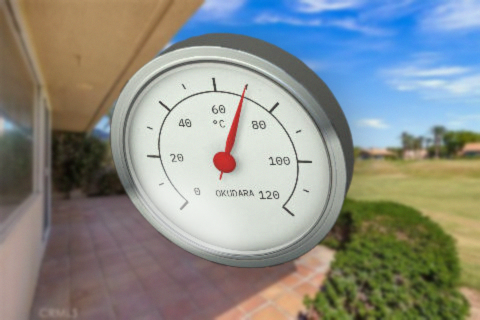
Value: 70 °C
